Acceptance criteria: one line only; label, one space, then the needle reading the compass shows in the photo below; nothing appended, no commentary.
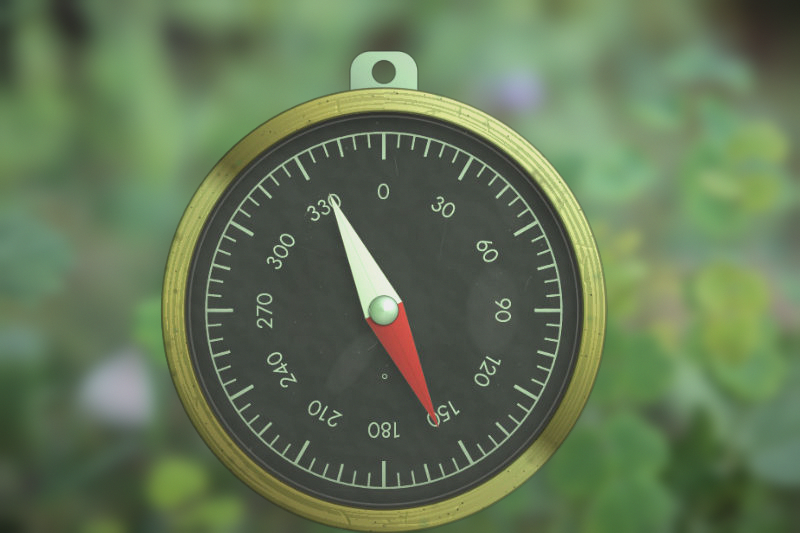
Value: 155 °
